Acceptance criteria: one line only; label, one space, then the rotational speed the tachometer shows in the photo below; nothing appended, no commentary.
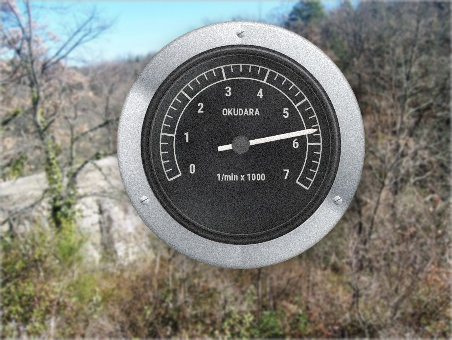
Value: 5700 rpm
